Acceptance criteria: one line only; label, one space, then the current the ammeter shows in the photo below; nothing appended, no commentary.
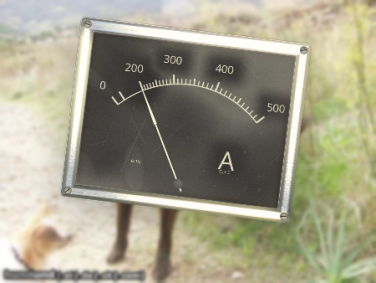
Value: 200 A
